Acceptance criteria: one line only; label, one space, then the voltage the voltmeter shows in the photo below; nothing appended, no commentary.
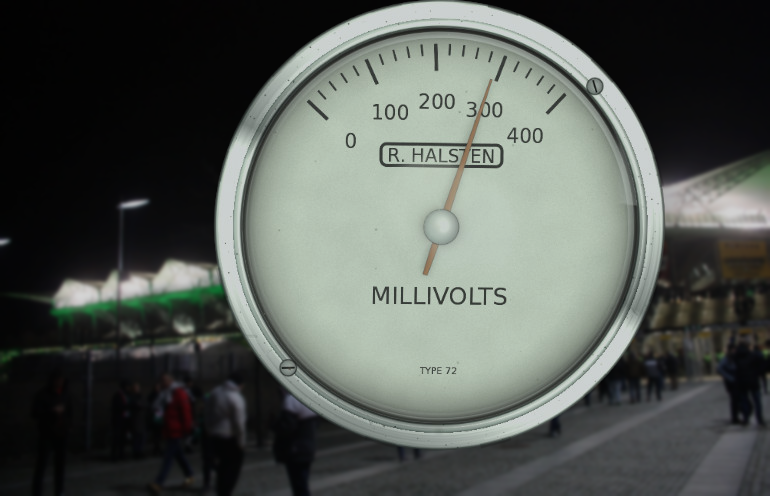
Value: 290 mV
